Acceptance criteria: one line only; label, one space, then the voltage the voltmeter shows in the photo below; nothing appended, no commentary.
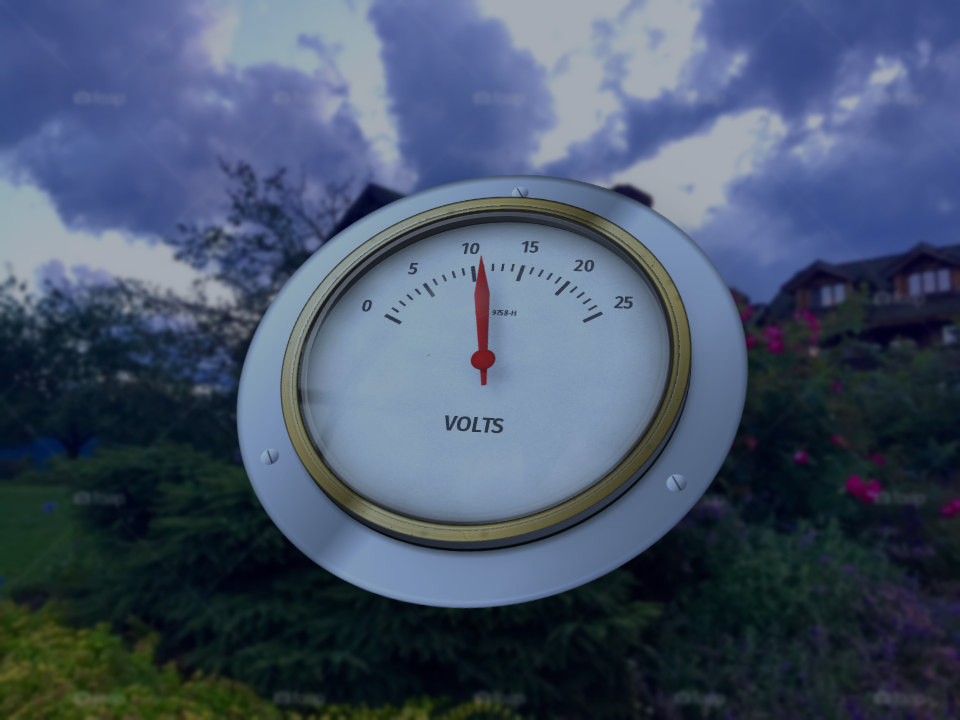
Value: 11 V
